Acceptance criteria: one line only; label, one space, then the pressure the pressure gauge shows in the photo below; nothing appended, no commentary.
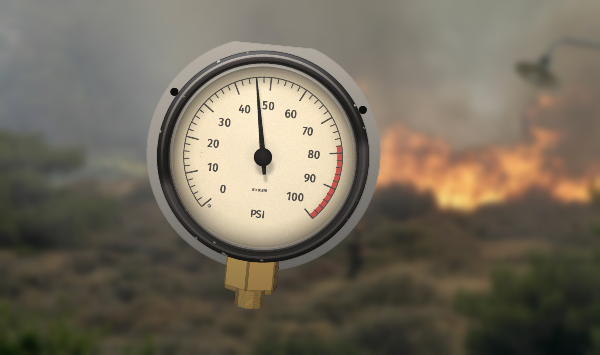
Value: 46 psi
